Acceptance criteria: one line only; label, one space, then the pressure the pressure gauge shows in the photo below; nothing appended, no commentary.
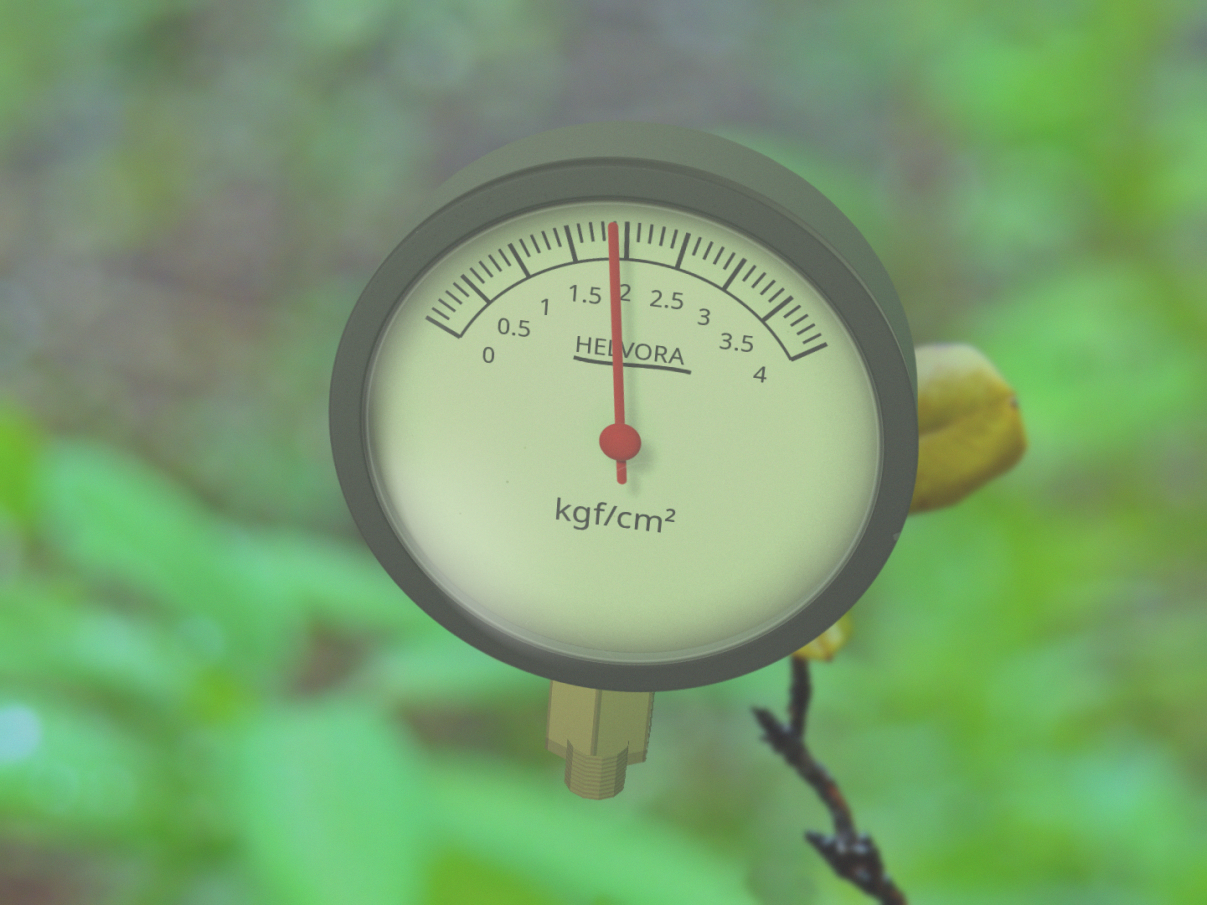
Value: 1.9 kg/cm²
